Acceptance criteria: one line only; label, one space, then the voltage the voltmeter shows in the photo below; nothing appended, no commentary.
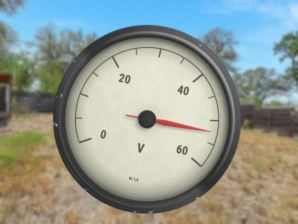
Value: 52.5 V
